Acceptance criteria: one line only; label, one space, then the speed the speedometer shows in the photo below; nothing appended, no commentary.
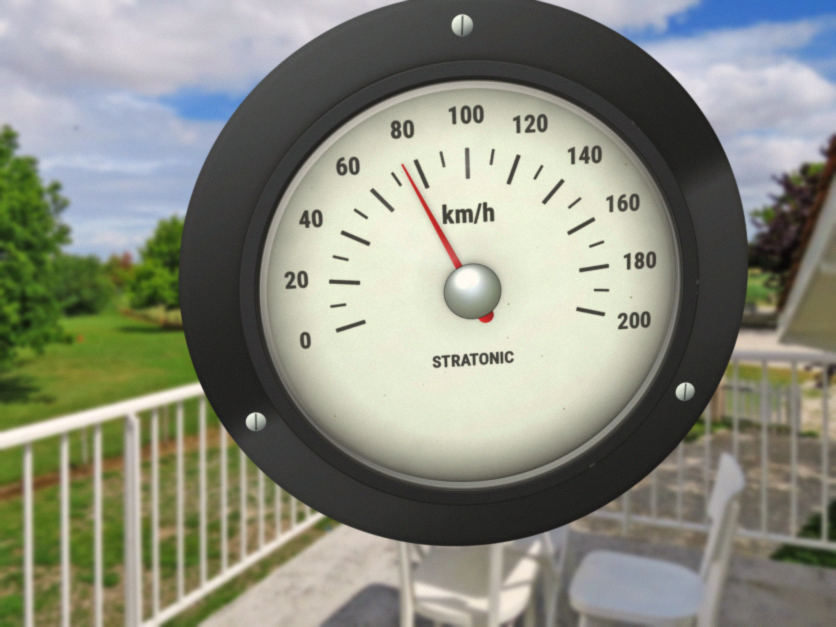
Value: 75 km/h
